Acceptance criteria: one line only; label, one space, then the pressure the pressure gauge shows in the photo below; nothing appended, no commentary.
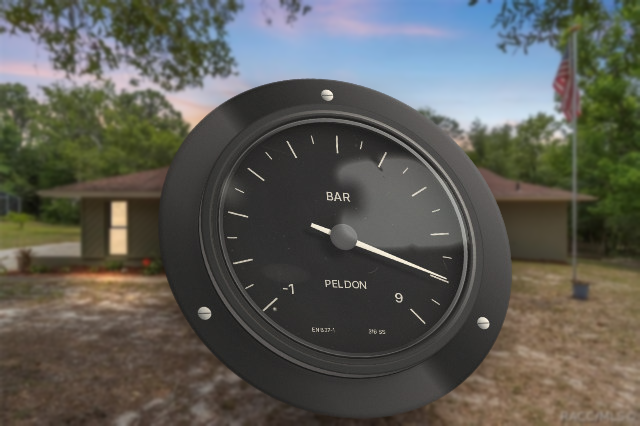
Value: 8 bar
